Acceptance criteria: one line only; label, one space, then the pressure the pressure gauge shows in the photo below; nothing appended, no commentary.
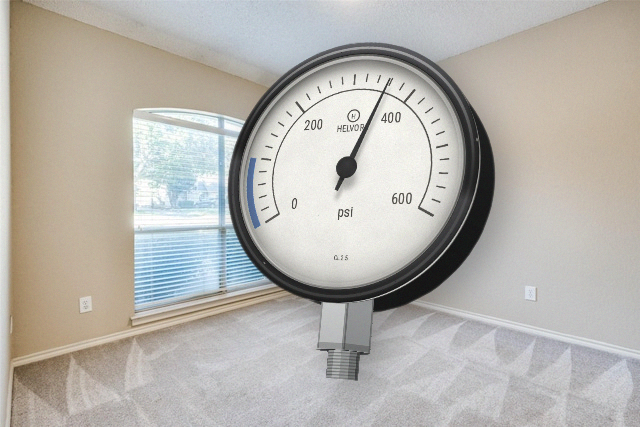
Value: 360 psi
